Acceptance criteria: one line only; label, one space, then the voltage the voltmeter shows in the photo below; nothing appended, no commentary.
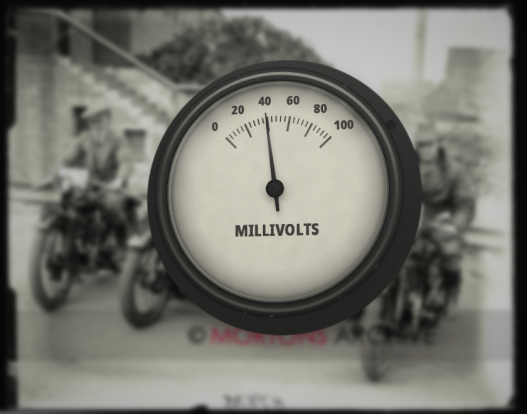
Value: 40 mV
